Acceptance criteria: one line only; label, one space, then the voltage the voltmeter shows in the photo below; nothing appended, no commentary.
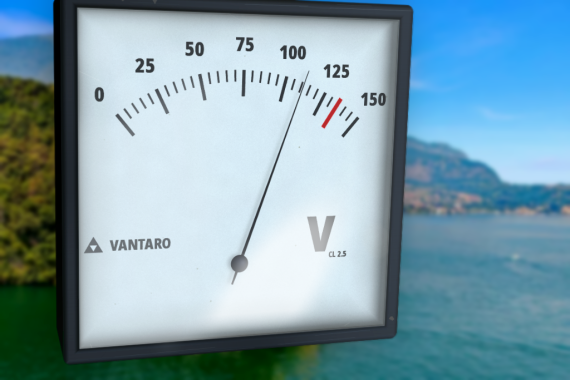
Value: 110 V
